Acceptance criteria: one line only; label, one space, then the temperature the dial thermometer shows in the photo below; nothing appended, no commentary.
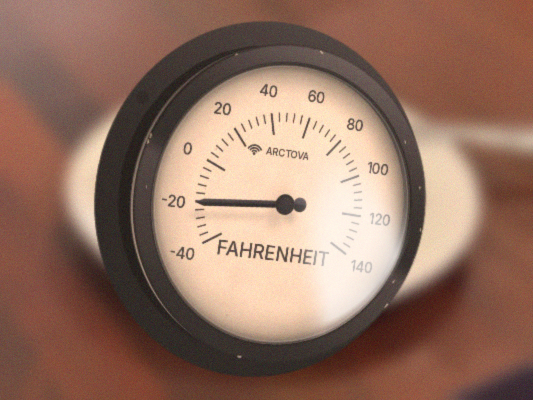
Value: -20 °F
